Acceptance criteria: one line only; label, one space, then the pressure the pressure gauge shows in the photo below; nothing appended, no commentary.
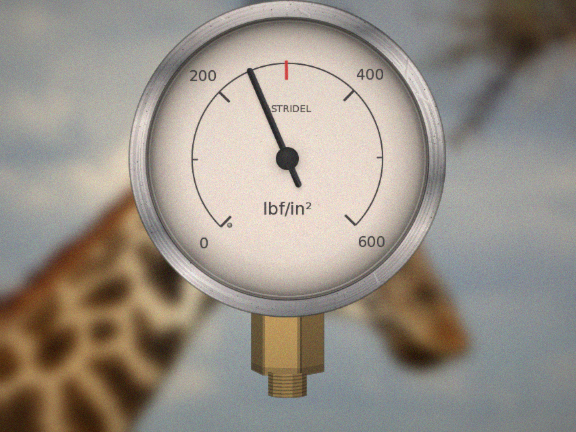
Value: 250 psi
